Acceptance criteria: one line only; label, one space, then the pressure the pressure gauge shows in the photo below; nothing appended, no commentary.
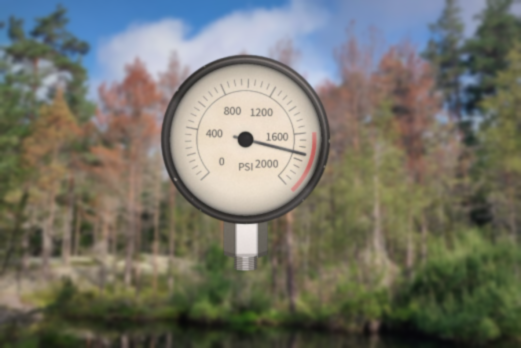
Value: 1750 psi
